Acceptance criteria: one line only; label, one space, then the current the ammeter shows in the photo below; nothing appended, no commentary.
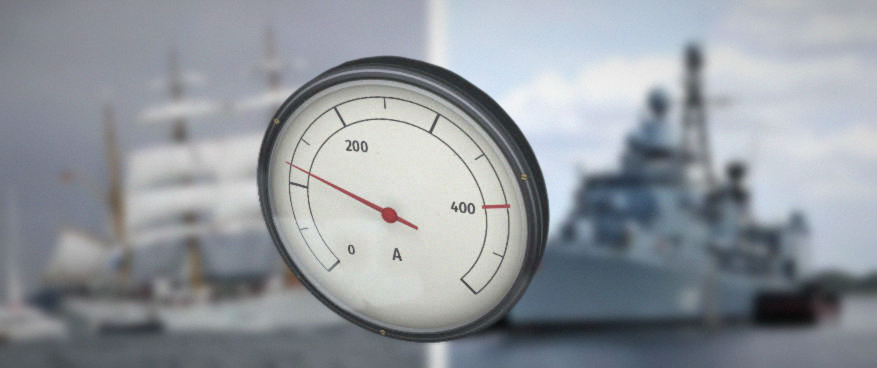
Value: 125 A
